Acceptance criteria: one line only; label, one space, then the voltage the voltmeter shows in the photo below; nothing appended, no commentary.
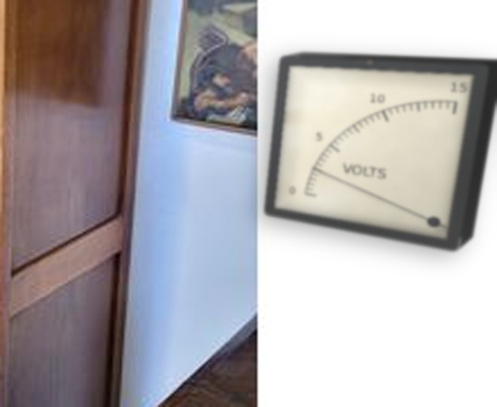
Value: 2.5 V
